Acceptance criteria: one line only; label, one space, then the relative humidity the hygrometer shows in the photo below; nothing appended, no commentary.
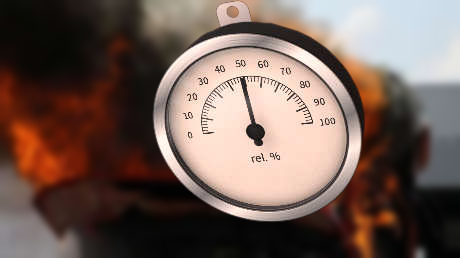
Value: 50 %
